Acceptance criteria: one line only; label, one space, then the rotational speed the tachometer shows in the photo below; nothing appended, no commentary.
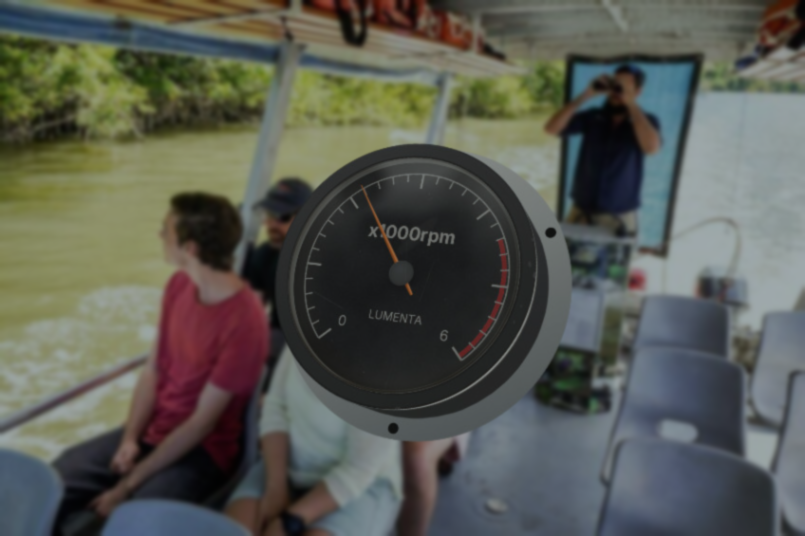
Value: 2200 rpm
